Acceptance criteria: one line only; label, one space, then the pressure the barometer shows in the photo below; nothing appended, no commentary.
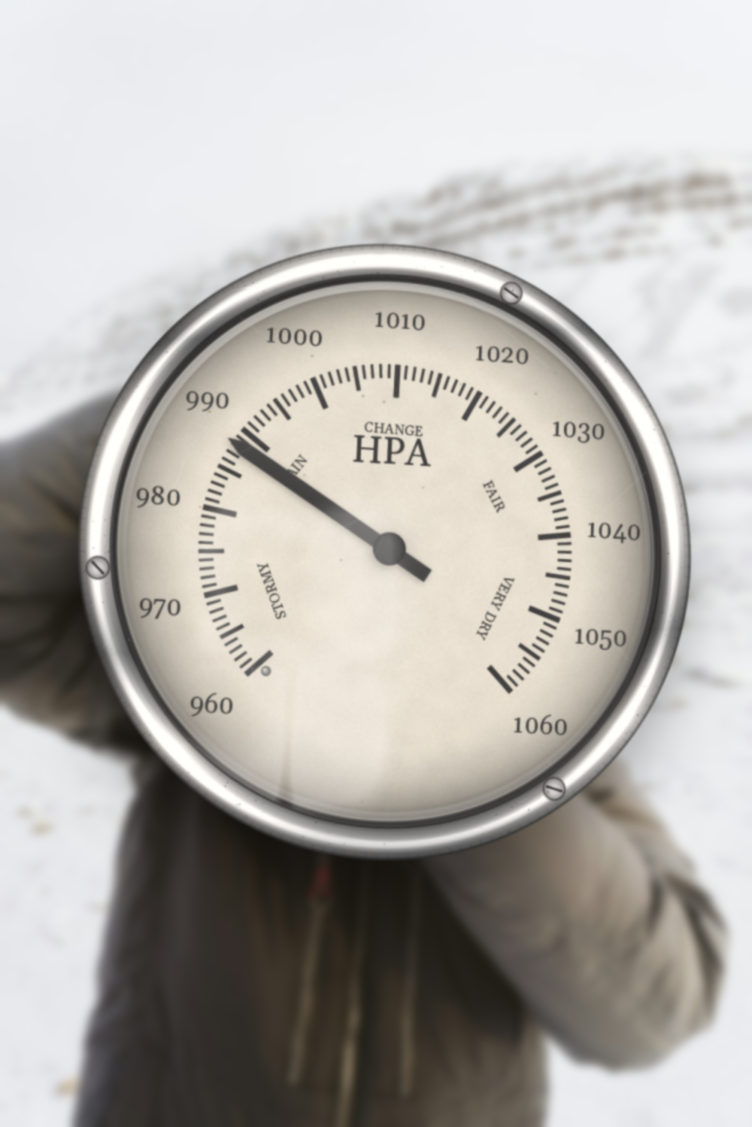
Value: 988 hPa
